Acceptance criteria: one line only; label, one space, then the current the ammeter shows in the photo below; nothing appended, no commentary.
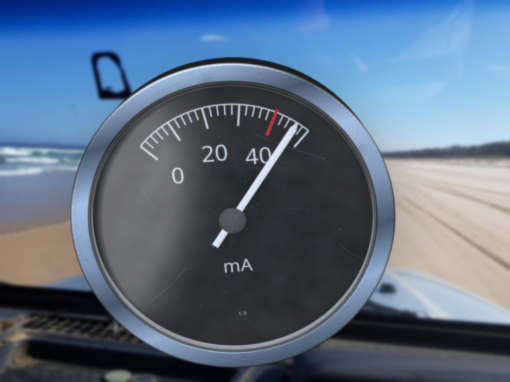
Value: 46 mA
